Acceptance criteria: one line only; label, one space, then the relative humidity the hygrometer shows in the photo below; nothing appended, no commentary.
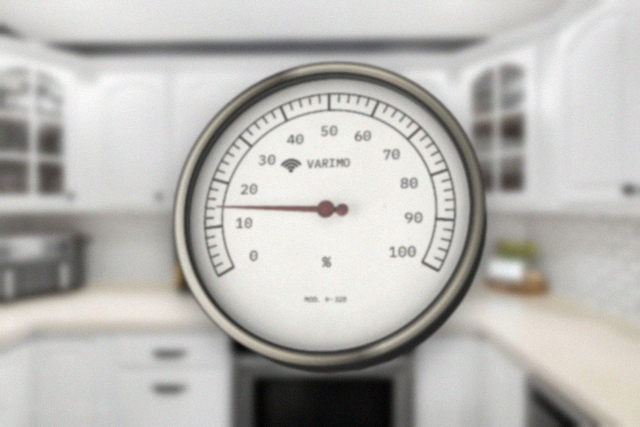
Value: 14 %
